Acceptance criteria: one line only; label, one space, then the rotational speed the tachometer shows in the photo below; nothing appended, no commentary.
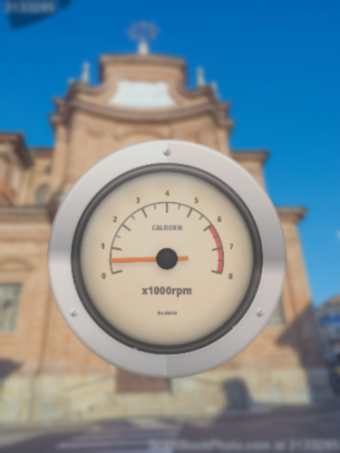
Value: 500 rpm
